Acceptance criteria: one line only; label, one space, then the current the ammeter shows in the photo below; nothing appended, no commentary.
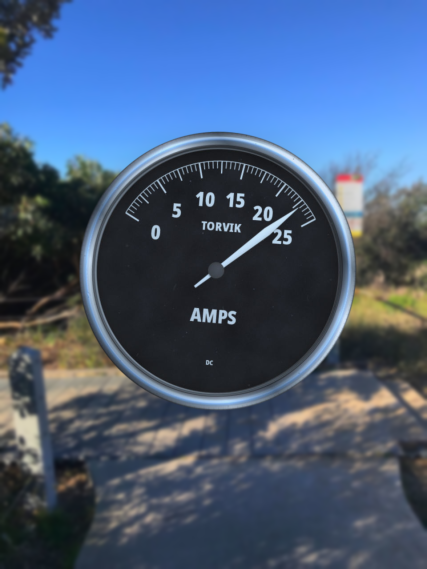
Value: 23 A
